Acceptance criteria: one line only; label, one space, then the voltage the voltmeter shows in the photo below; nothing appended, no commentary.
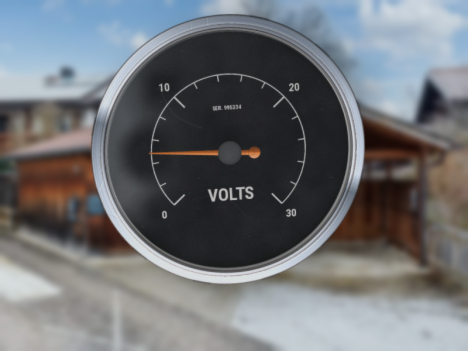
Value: 5 V
